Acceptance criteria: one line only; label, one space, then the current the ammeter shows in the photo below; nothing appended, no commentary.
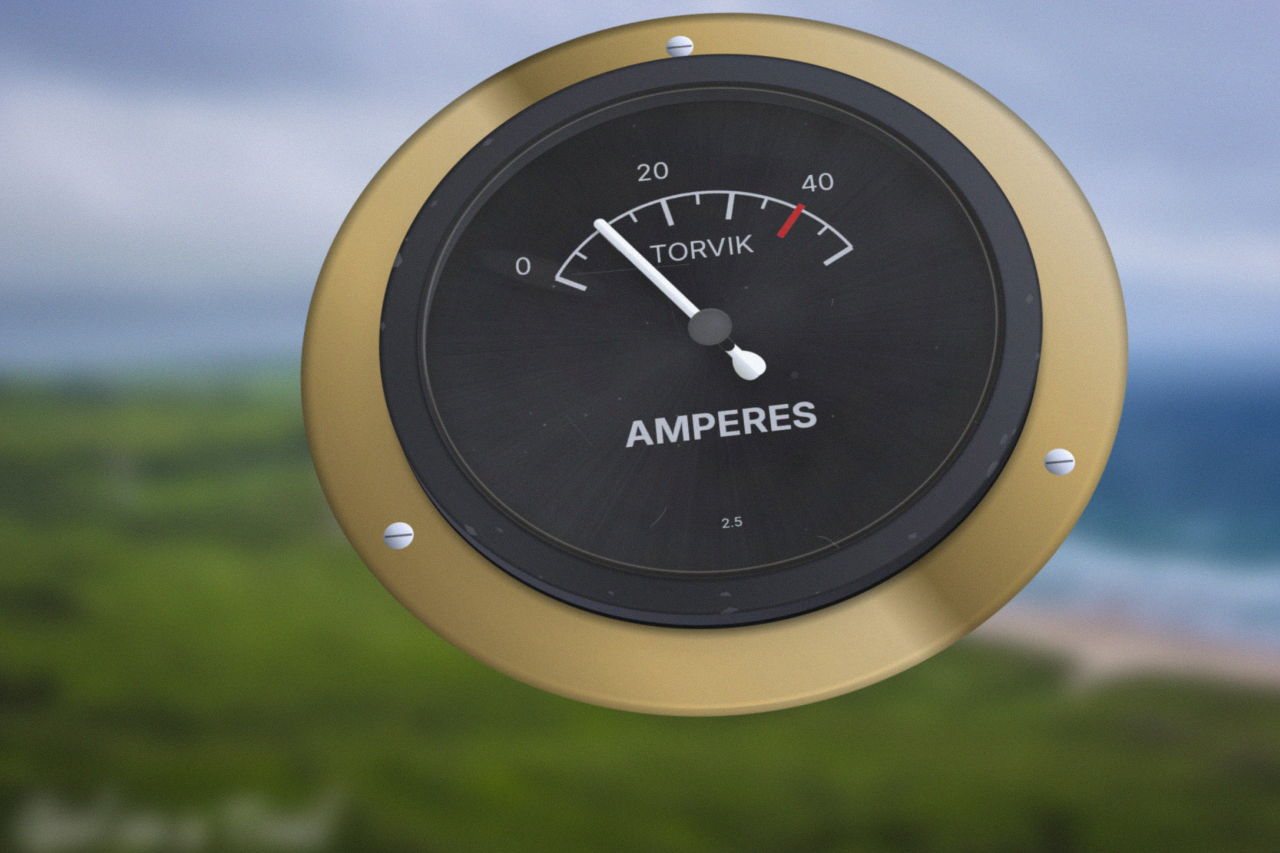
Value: 10 A
